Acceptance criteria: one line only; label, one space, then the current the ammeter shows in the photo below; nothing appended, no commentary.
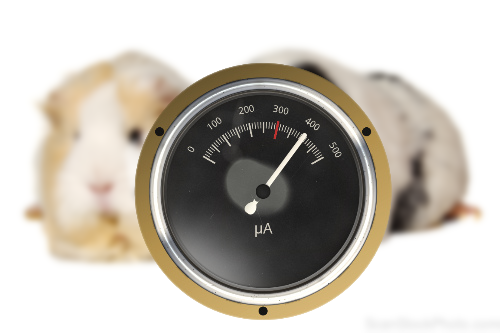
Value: 400 µA
